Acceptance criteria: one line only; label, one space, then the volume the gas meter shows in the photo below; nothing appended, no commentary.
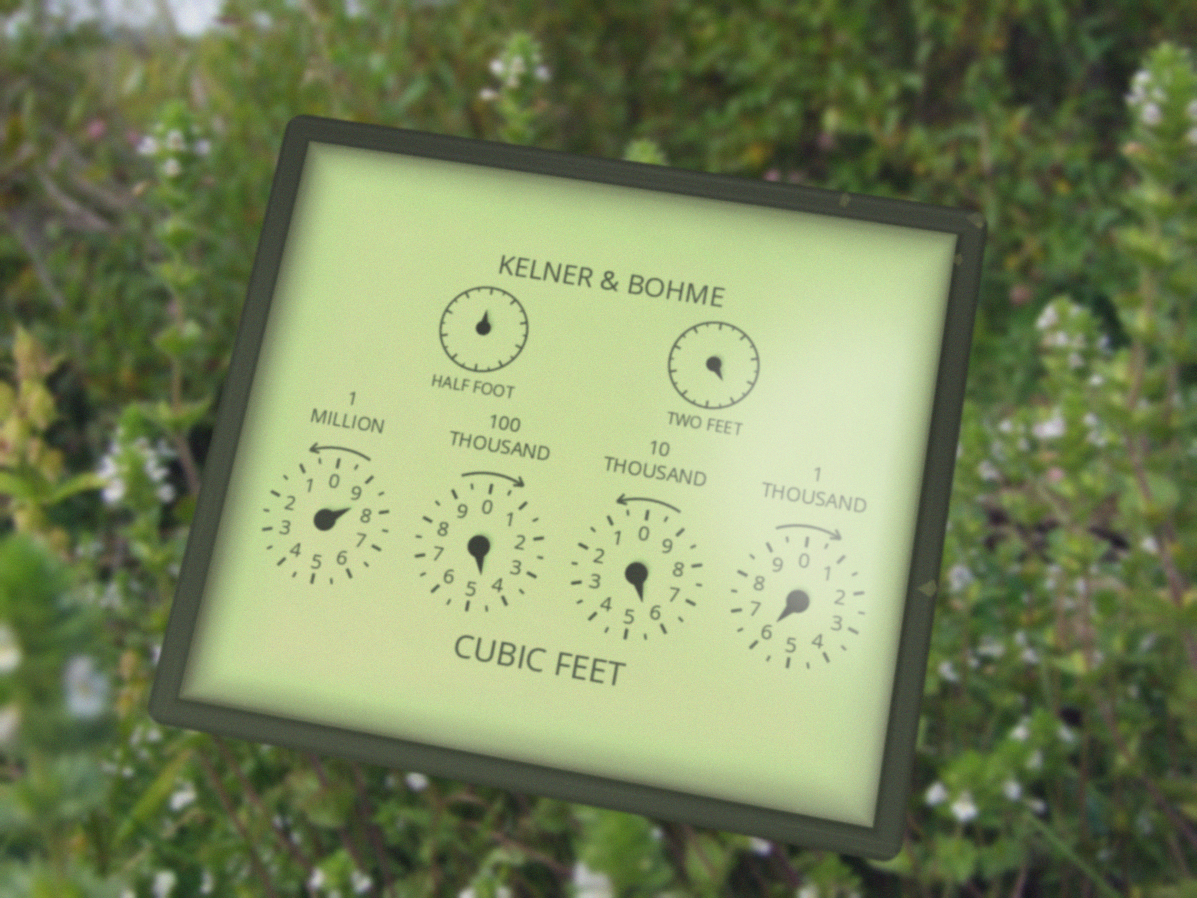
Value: 845600 ft³
